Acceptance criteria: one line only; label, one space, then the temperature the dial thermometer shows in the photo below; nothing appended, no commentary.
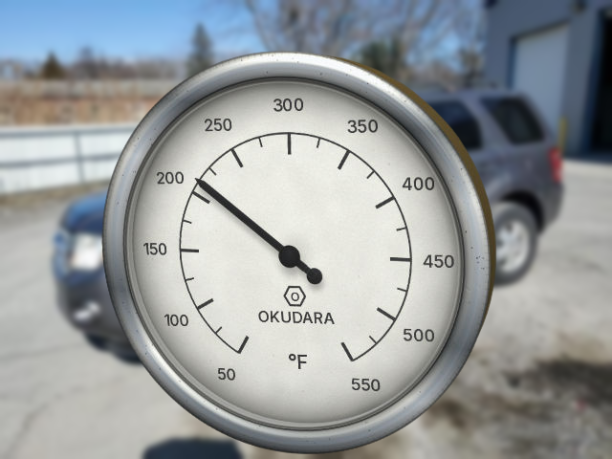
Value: 212.5 °F
